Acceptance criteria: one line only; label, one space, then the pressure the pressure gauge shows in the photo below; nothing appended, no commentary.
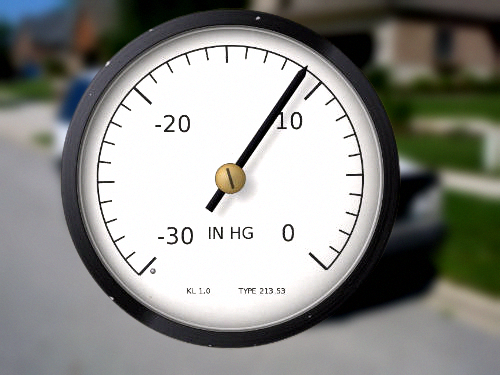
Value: -11 inHg
